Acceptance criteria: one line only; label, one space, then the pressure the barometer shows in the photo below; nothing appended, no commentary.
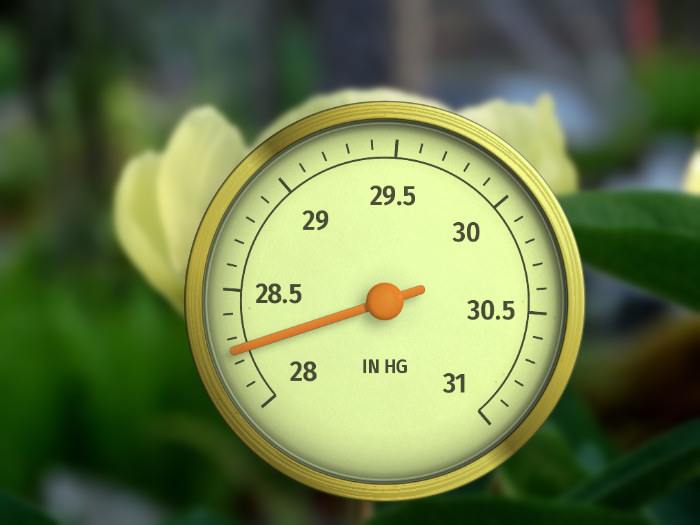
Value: 28.25 inHg
